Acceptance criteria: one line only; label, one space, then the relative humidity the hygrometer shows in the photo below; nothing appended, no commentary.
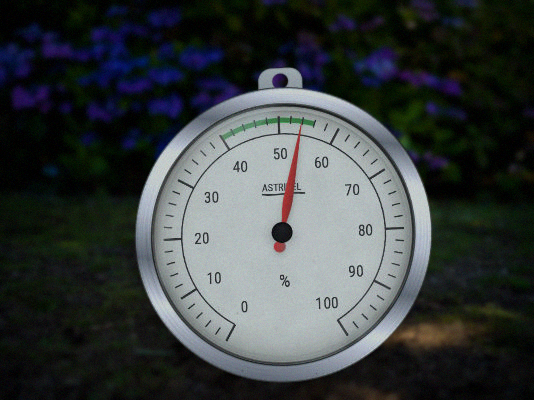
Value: 54 %
